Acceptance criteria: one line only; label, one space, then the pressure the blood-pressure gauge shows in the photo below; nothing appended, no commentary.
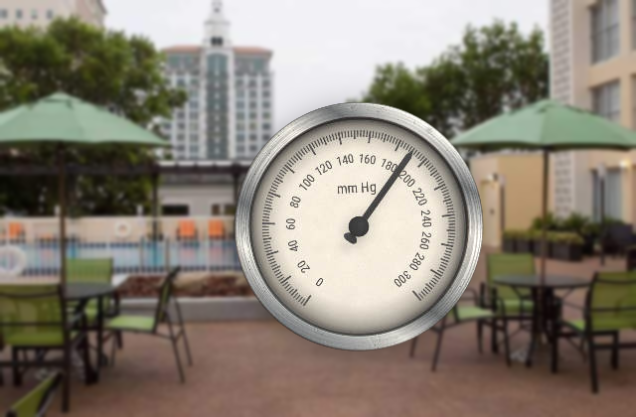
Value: 190 mmHg
